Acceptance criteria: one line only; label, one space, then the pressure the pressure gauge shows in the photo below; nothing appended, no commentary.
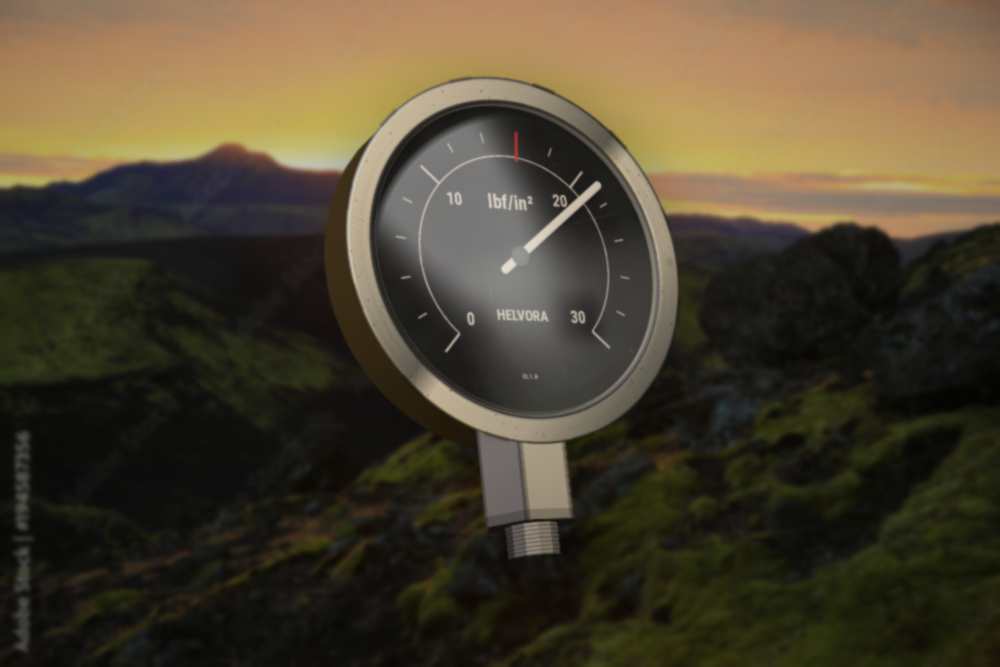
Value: 21 psi
